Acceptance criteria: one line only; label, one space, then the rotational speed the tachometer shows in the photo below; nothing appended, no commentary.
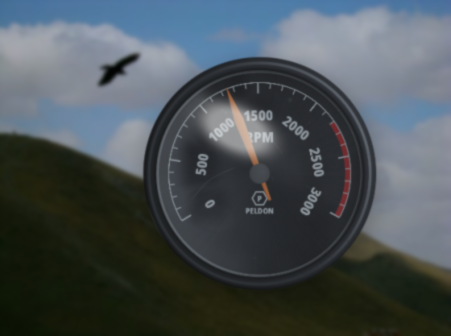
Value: 1250 rpm
